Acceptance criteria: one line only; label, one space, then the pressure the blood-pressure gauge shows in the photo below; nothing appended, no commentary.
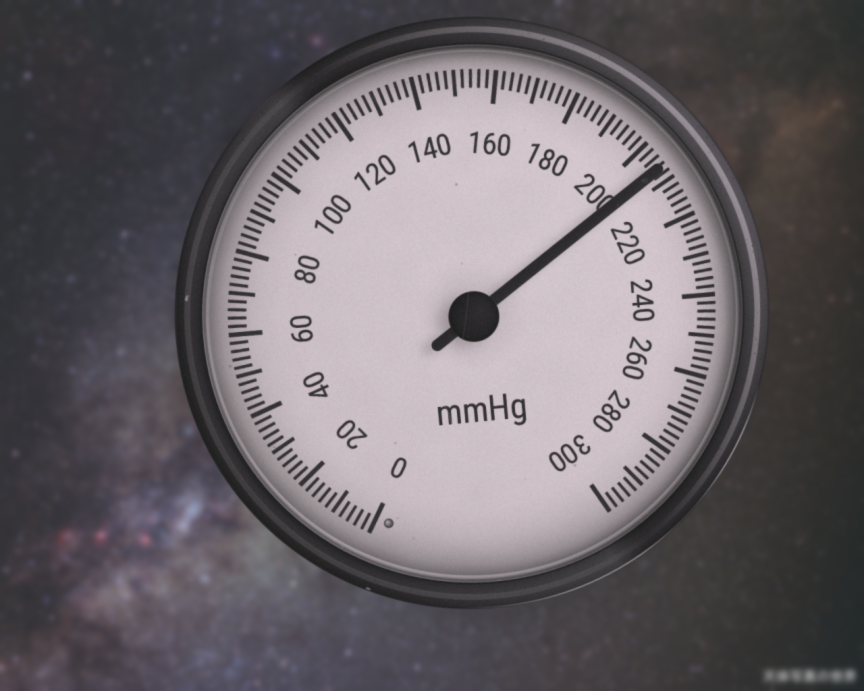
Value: 206 mmHg
